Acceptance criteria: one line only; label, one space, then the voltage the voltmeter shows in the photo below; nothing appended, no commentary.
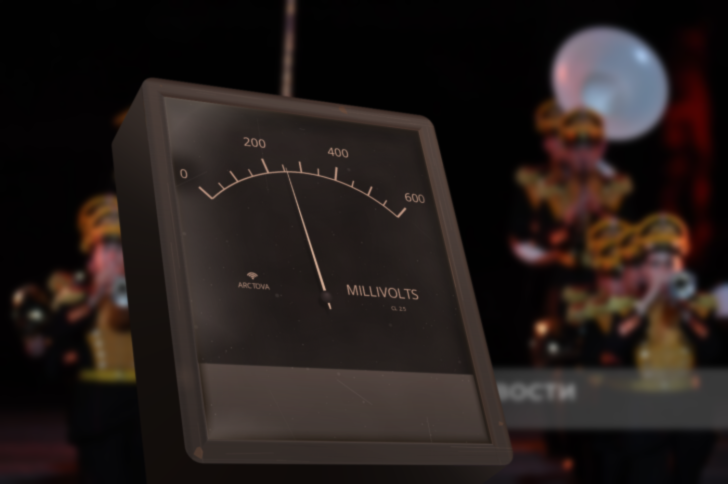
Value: 250 mV
